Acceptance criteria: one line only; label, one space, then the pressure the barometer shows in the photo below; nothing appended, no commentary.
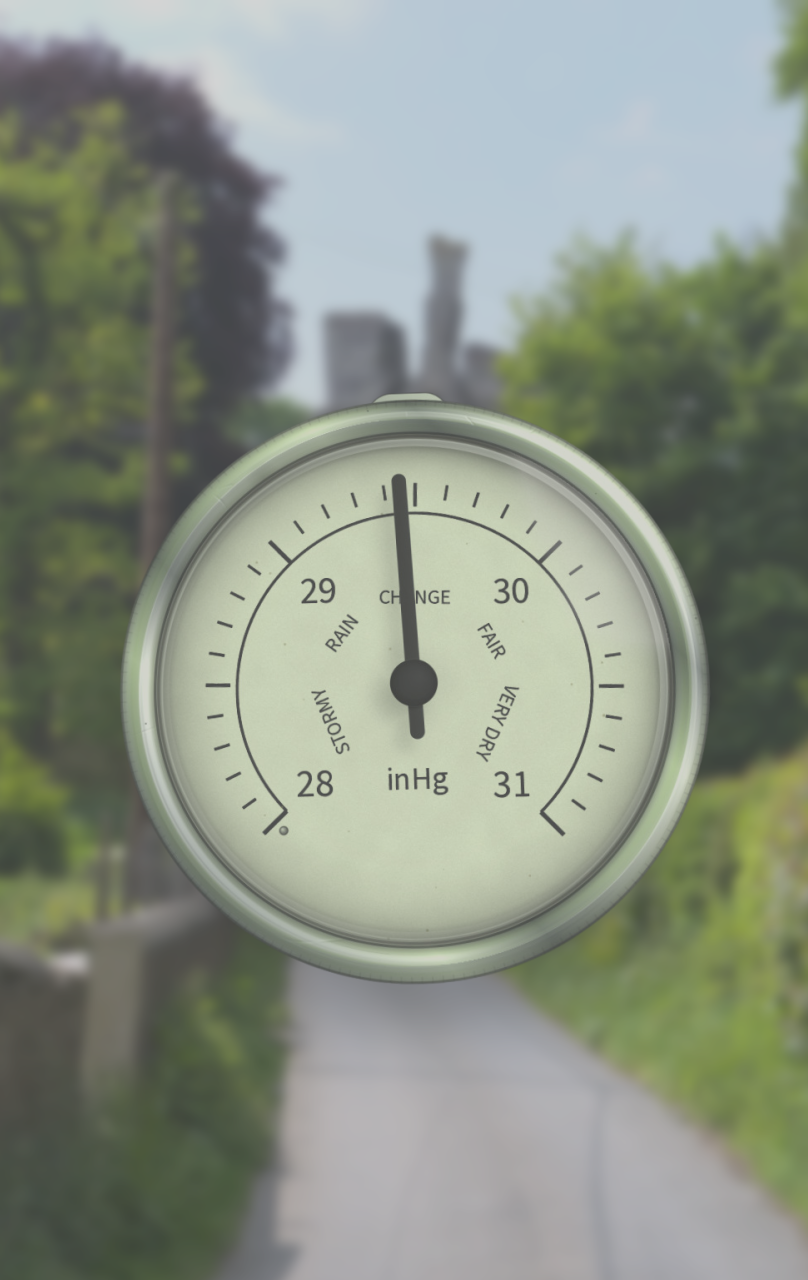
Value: 29.45 inHg
